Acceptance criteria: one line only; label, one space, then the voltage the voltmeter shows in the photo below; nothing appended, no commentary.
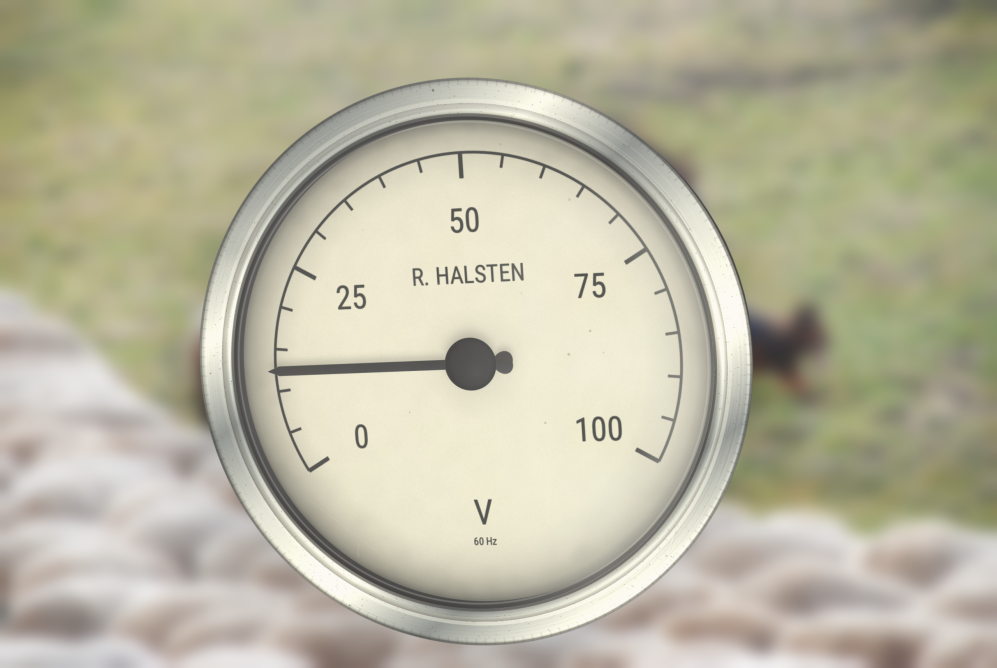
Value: 12.5 V
